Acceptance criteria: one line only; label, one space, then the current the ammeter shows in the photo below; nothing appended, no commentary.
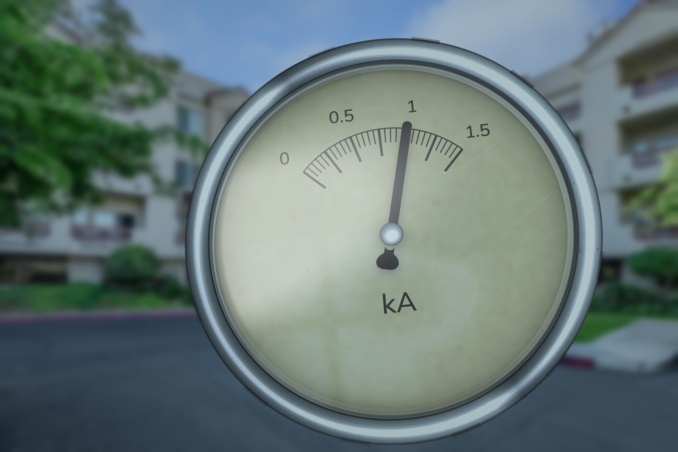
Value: 1 kA
